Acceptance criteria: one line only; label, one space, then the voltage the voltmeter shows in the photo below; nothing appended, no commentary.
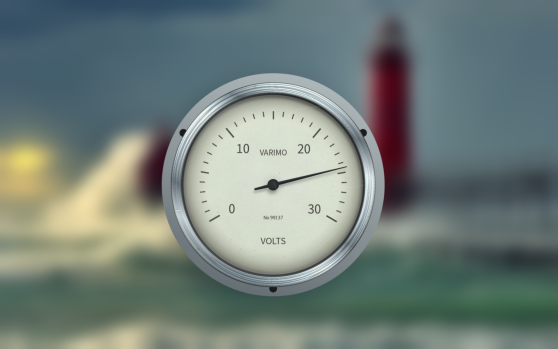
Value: 24.5 V
